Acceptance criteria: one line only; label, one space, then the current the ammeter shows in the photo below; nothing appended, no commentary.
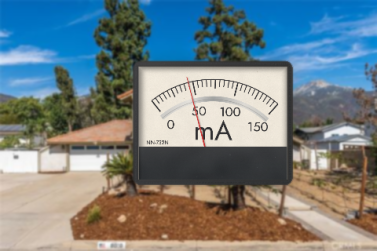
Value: 45 mA
